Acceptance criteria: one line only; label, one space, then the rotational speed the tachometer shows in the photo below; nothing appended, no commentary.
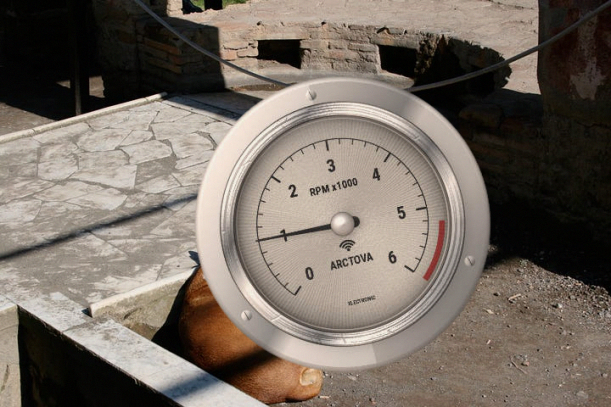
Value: 1000 rpm
